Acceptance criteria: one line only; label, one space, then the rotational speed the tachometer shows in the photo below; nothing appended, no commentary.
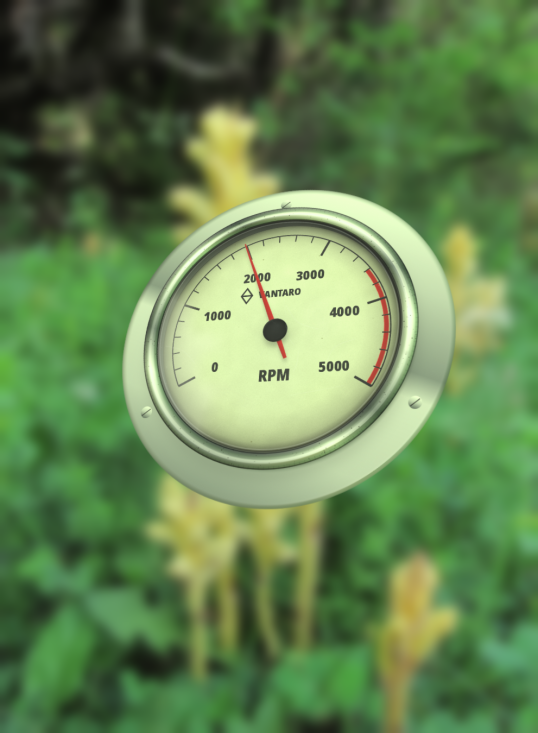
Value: 2000 rpm
